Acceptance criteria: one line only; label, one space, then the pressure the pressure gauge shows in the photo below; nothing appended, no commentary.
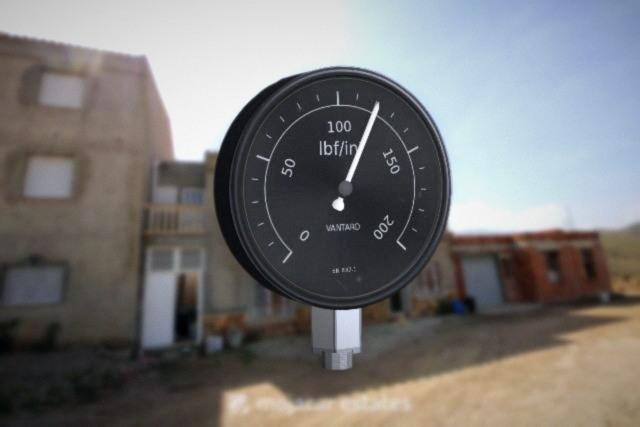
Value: 120 psi
